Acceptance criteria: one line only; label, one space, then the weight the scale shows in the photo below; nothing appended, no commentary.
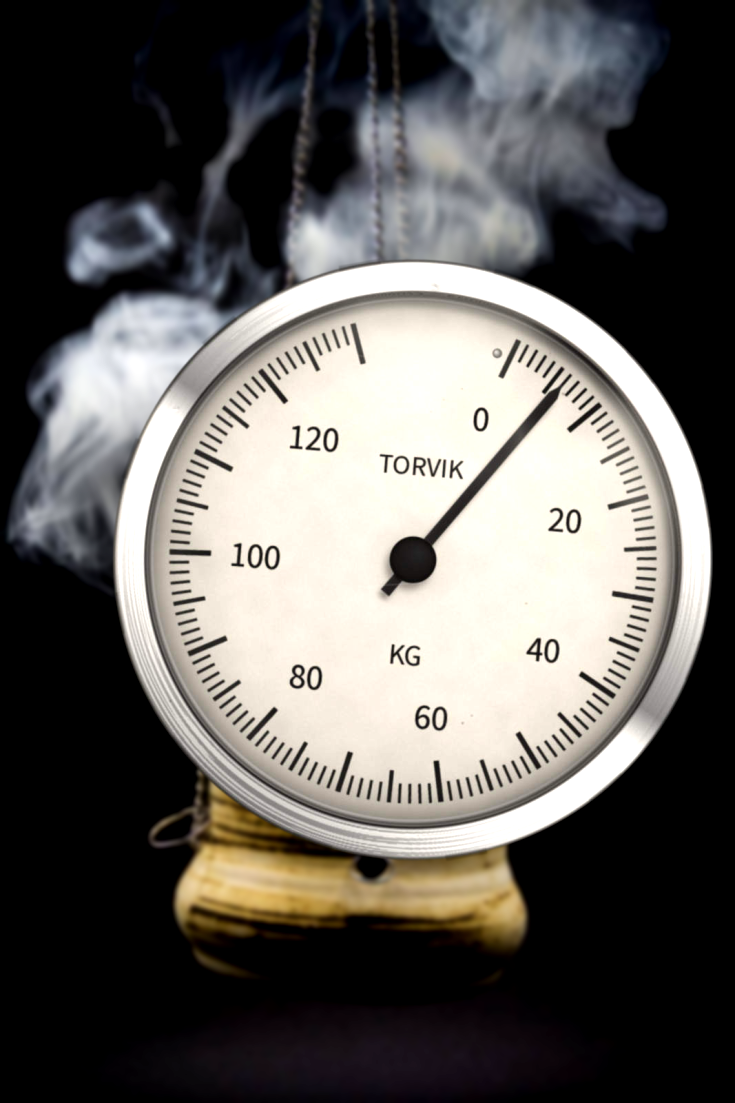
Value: 6 kg
